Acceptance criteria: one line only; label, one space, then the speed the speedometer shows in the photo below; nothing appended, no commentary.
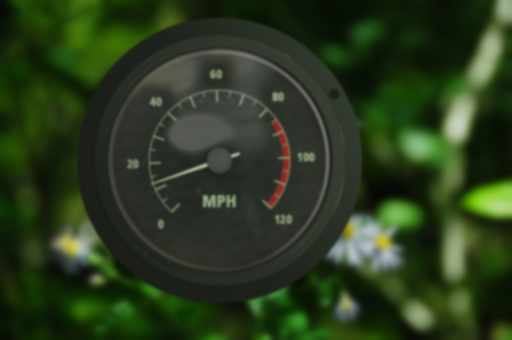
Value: 12.5 mph
